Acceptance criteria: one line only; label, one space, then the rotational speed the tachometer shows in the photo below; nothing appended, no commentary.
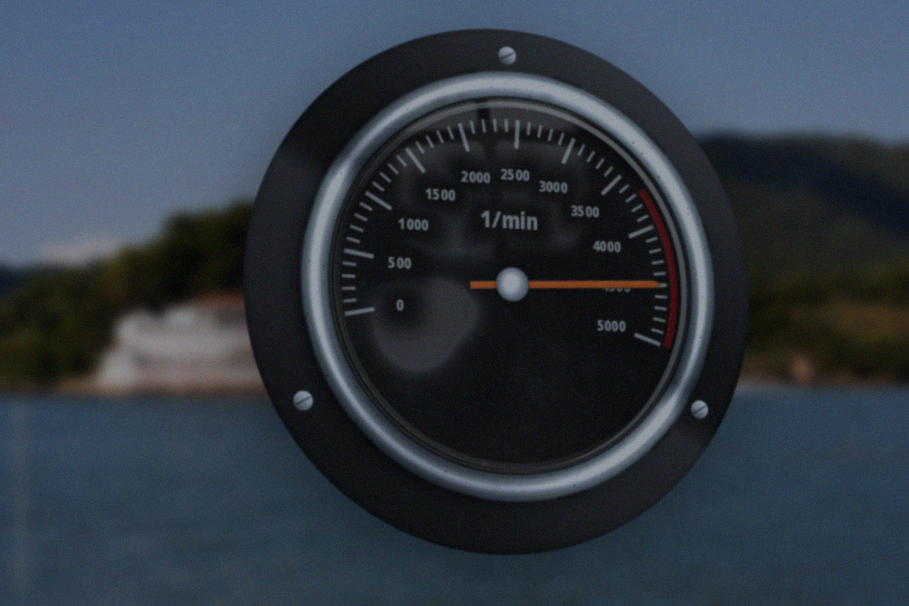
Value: 4500 rpm
